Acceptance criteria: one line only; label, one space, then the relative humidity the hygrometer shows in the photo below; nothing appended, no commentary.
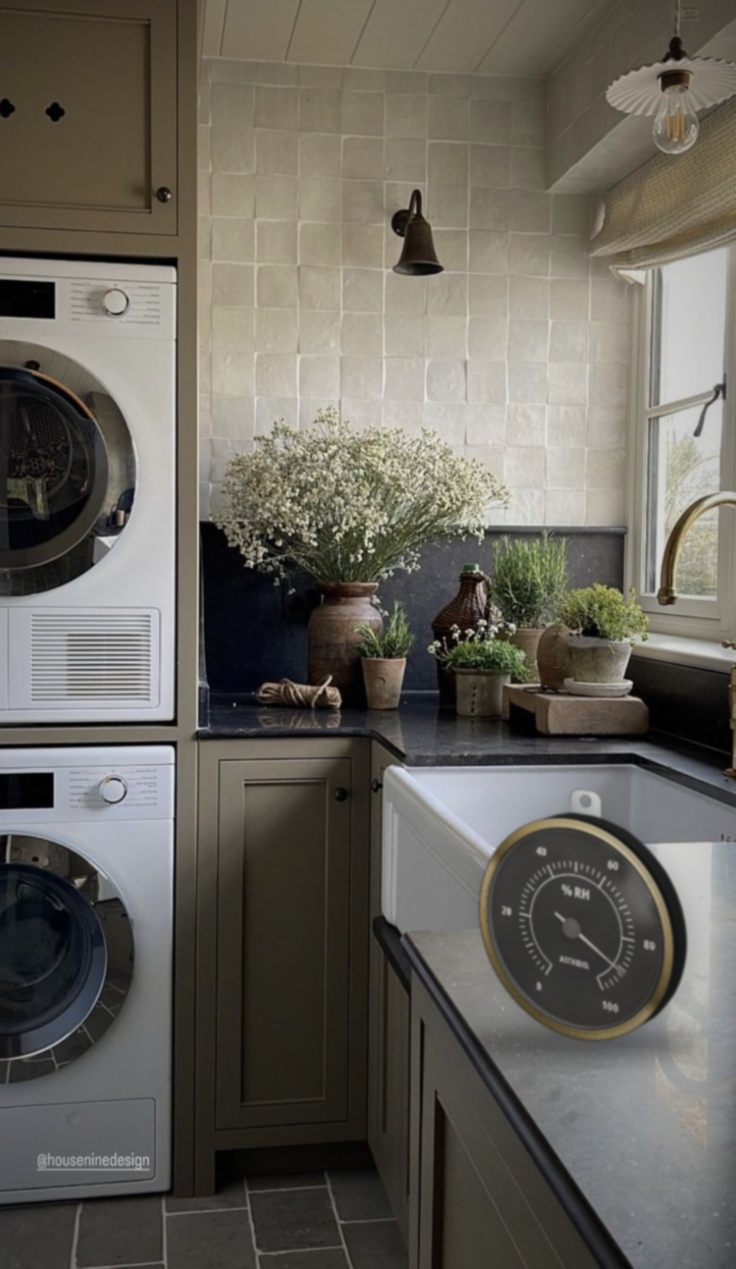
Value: 90 %
